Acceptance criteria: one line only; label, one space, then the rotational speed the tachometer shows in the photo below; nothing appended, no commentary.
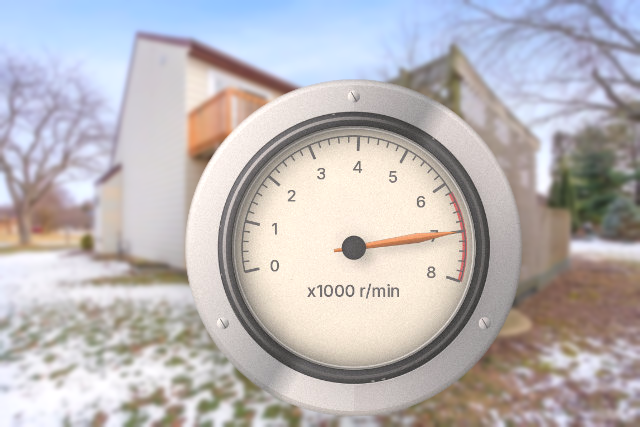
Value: 7000 rpm
